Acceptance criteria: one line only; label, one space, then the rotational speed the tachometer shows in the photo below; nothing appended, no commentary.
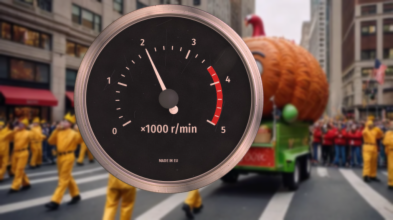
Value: 2000 rpm
